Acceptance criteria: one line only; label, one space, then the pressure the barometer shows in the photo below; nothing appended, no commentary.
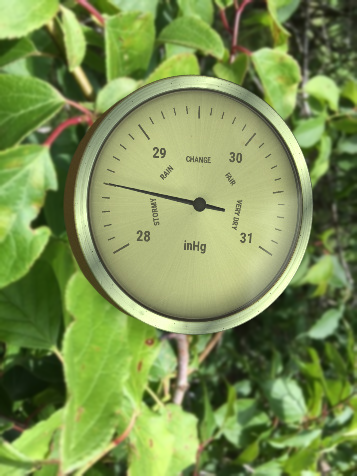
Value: 28.5 inHg
